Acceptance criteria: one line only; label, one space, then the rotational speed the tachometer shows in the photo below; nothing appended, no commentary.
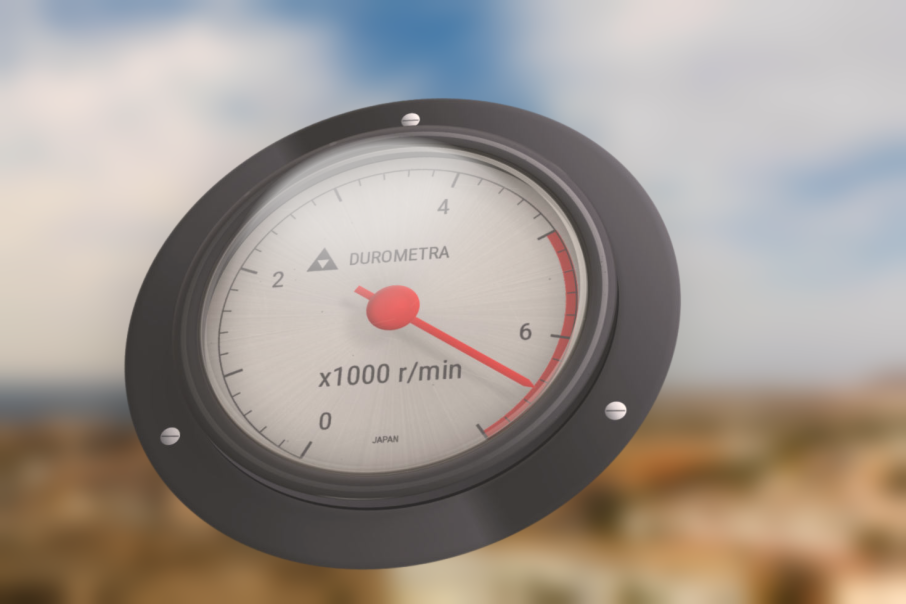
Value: 6500 rpm
